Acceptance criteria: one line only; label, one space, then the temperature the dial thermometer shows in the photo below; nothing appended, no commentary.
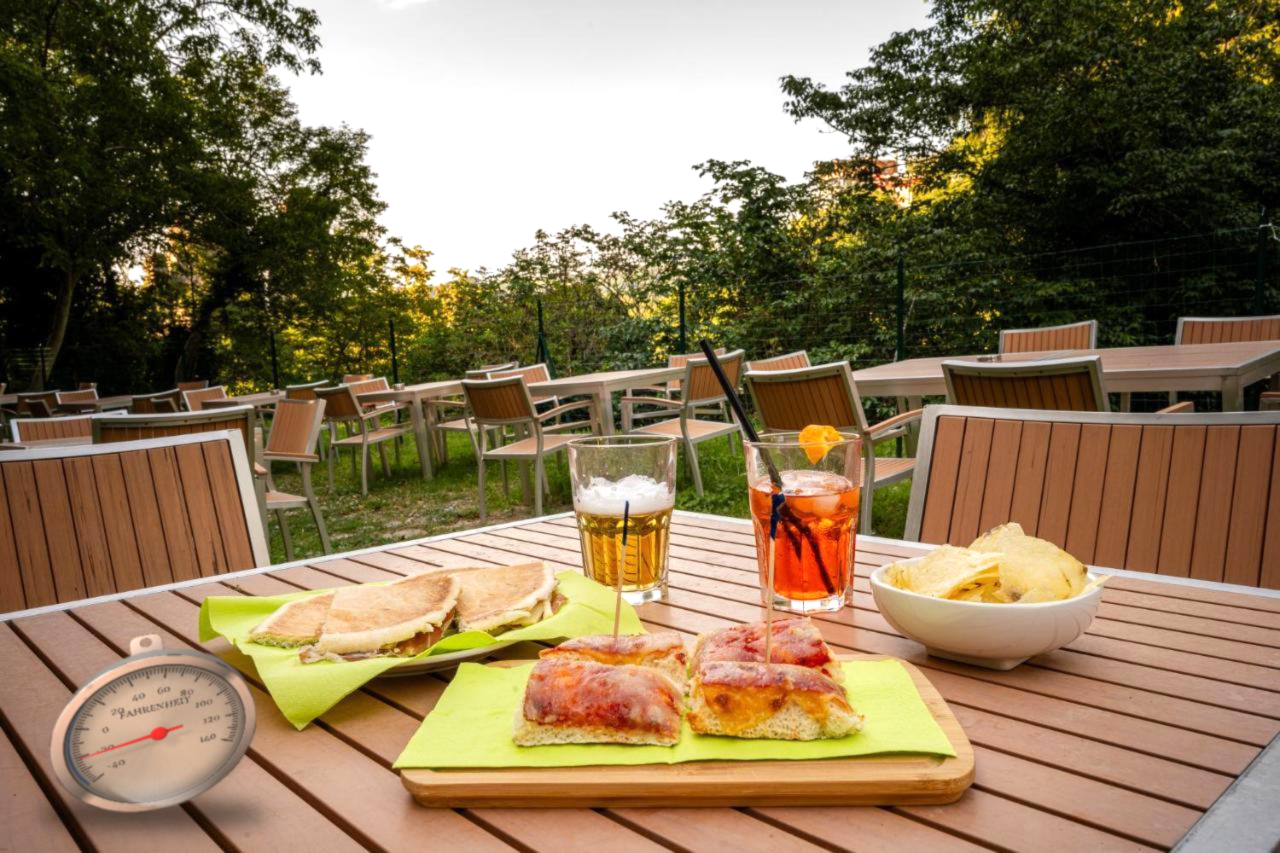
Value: -20 °F
